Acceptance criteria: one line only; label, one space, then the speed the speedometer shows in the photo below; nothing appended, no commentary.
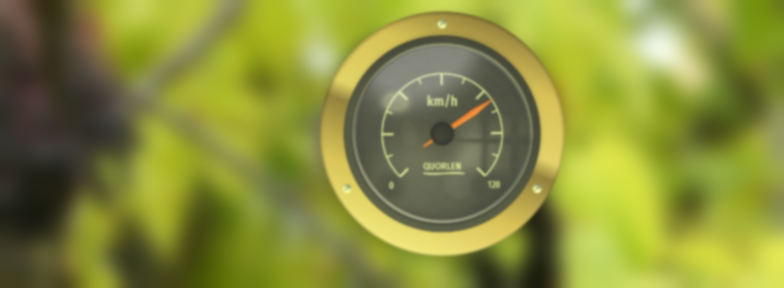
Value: 85 km/h
